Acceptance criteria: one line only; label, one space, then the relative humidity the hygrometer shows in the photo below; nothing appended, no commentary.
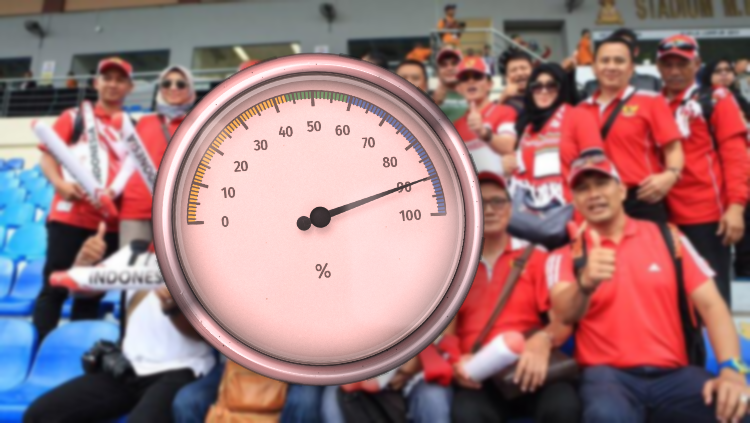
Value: 90 %
